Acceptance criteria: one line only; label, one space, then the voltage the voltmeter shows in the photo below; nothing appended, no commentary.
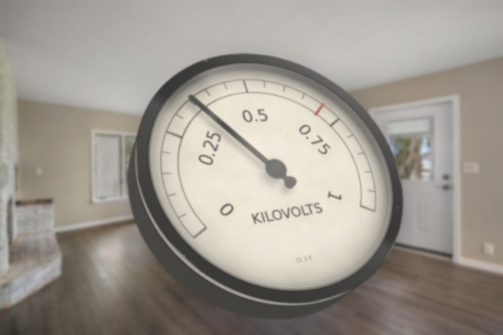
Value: 0.35 kV
